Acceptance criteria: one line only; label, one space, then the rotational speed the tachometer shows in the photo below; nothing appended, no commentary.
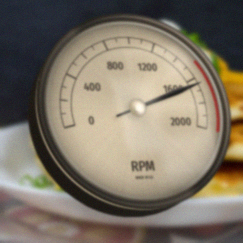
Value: 1650 rpm
